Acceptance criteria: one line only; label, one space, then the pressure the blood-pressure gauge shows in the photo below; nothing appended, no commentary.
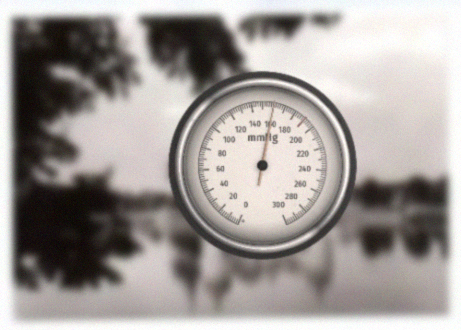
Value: 160 mmHg
